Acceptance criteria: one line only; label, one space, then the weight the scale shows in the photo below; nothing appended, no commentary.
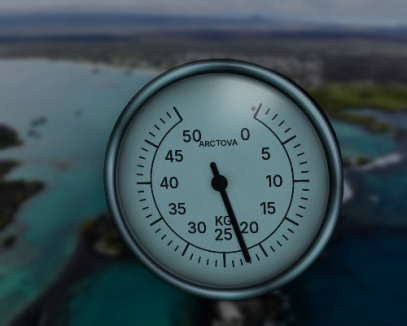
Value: 22 kg
